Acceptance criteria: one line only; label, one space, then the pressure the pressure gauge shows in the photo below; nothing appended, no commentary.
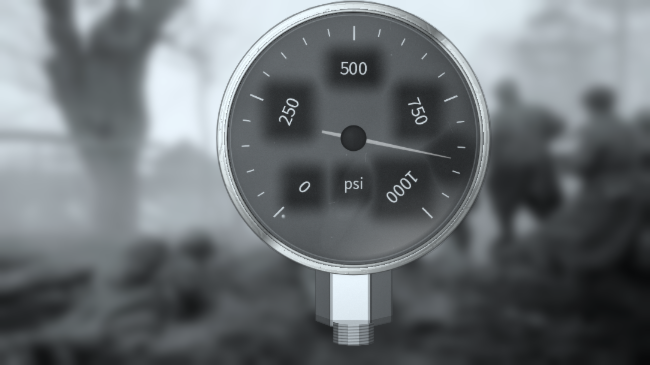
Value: 875 psi
